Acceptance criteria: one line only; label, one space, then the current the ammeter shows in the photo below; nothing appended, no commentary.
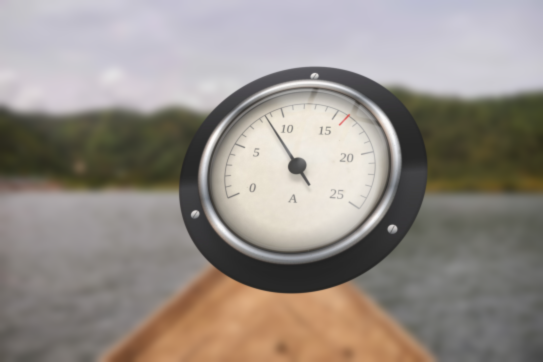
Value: 8.5 A
